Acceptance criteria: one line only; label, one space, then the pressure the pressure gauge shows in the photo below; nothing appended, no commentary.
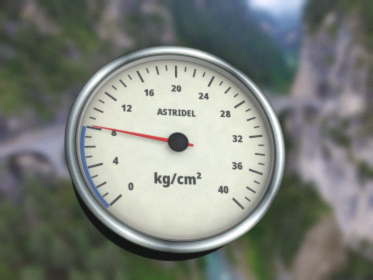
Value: 8 kg/cm²
